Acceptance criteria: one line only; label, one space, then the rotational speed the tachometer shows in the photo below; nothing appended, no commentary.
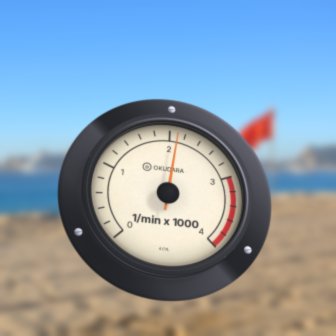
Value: 2100 rpm
